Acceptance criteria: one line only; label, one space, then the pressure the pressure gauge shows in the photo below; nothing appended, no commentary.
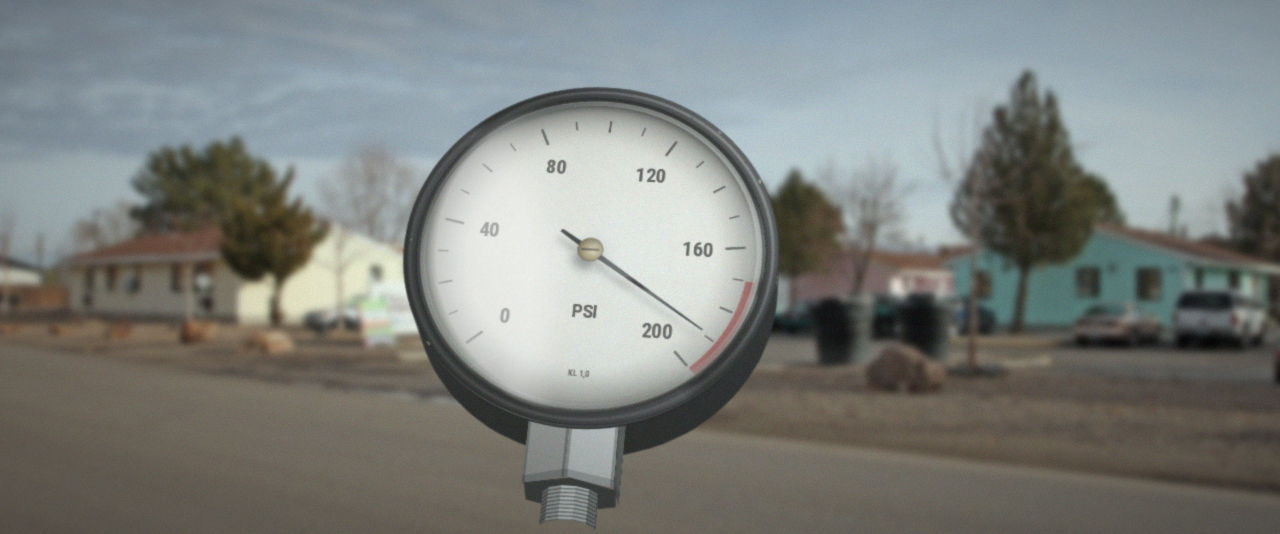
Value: 190 psi
